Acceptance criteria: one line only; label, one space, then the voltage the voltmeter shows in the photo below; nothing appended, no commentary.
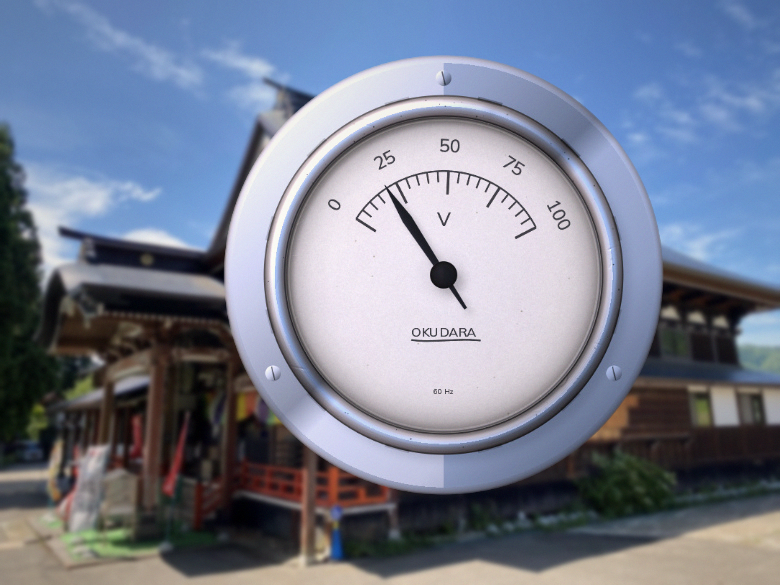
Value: 20 V
